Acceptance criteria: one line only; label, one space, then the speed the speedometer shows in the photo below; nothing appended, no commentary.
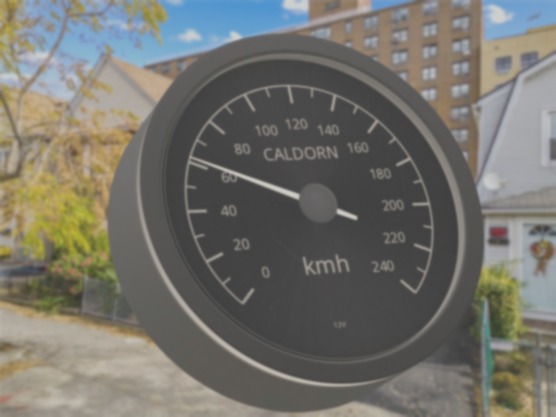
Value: 60 km/h
